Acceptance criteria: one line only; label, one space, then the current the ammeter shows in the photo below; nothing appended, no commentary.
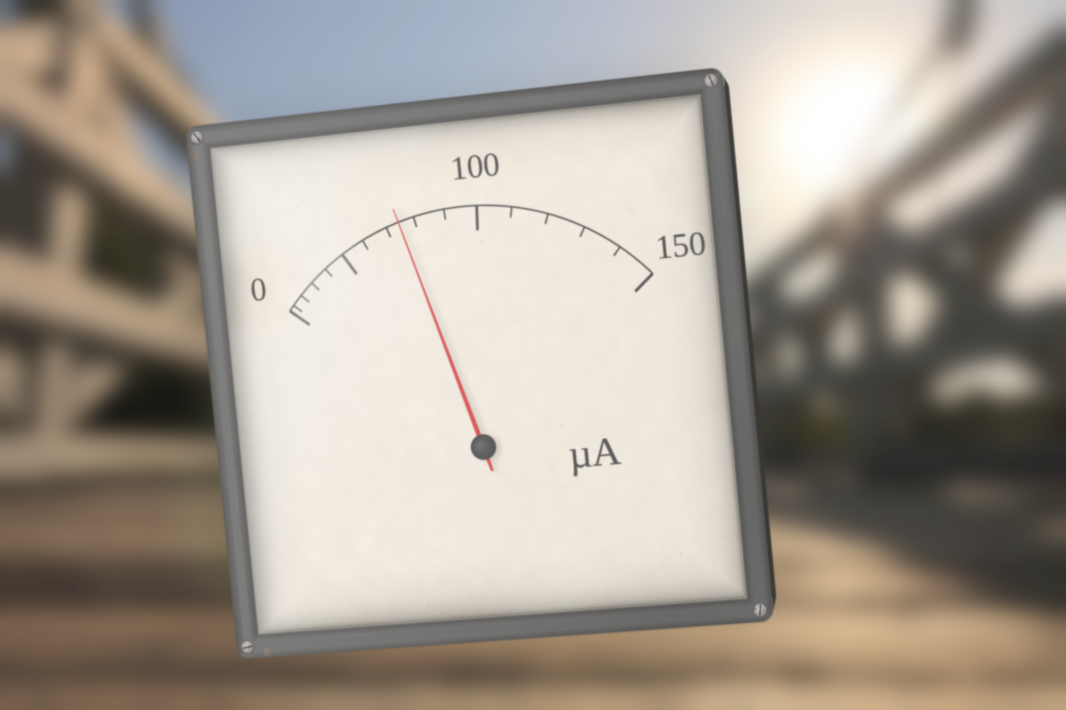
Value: 75 µA
